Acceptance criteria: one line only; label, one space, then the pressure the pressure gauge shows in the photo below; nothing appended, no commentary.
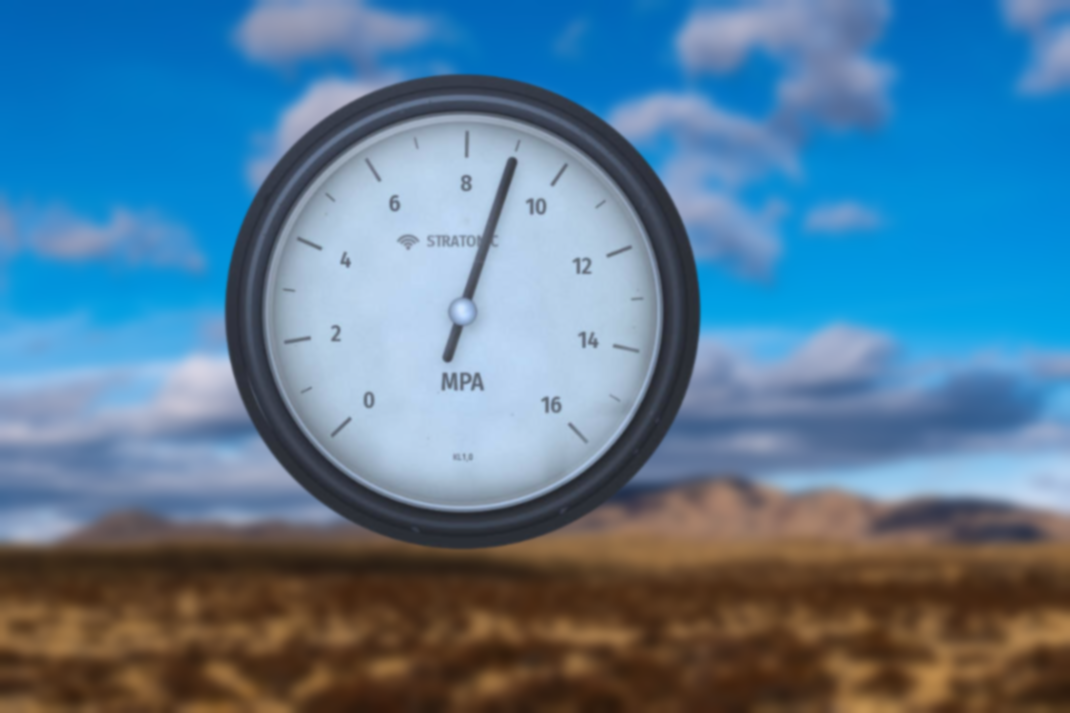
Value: 9 MPa
